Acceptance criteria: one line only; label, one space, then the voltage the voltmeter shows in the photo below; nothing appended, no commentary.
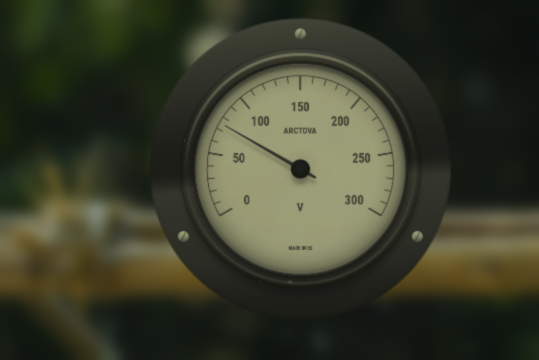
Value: 75 V
